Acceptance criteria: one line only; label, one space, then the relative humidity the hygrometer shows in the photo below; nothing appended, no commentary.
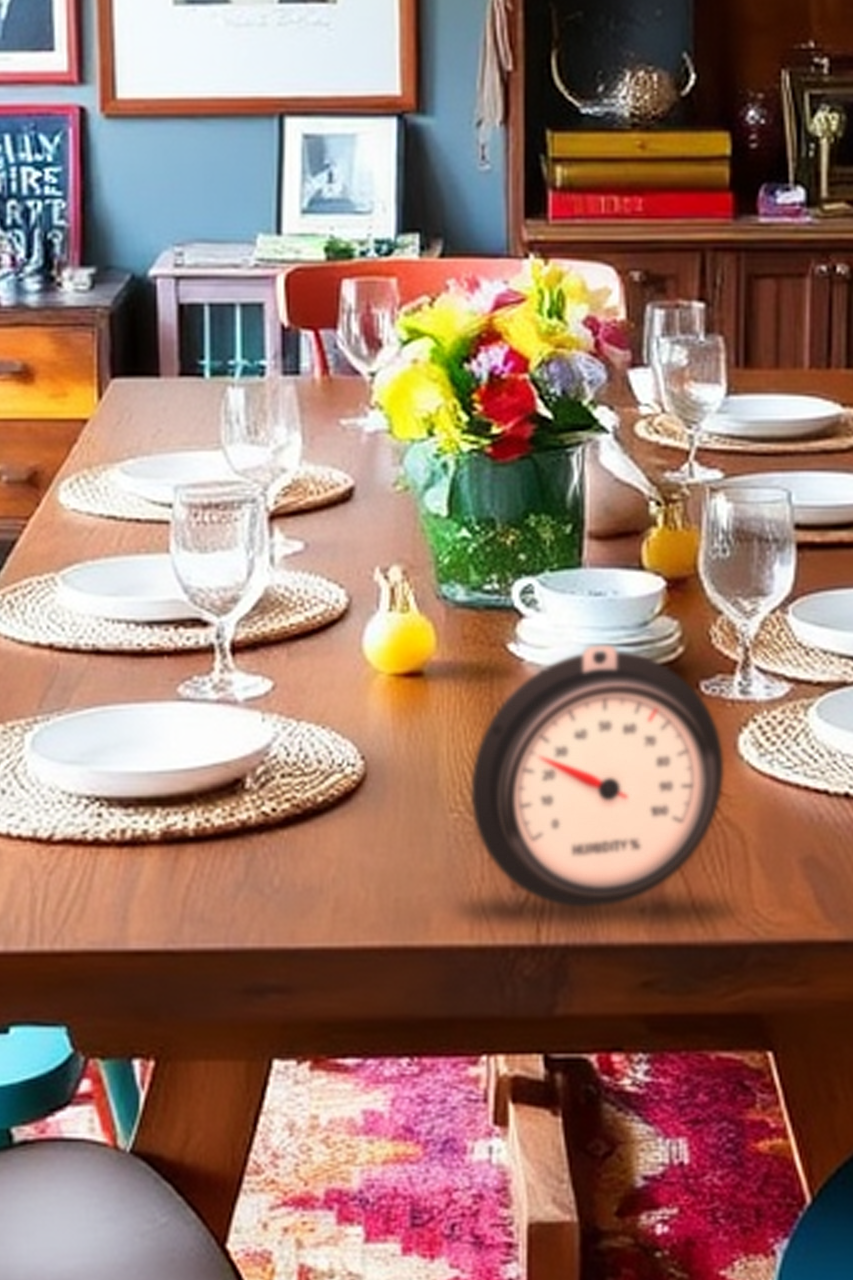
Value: 25 %
